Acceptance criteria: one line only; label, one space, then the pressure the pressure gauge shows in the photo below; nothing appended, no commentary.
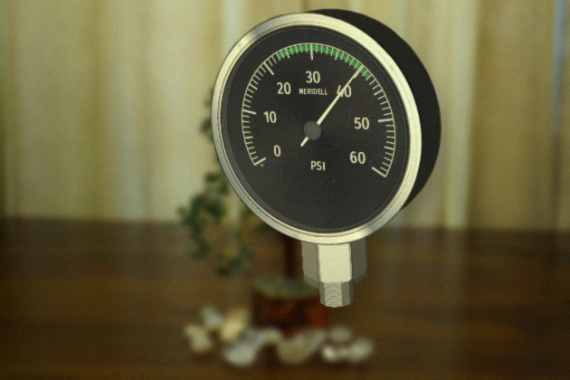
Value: 40 psi
